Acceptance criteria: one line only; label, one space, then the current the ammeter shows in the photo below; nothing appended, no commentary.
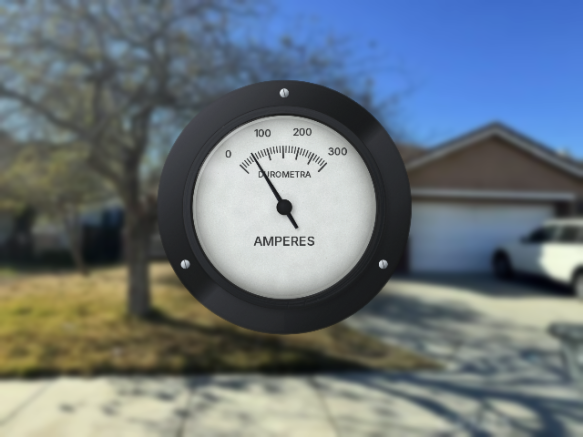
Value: 50 A
